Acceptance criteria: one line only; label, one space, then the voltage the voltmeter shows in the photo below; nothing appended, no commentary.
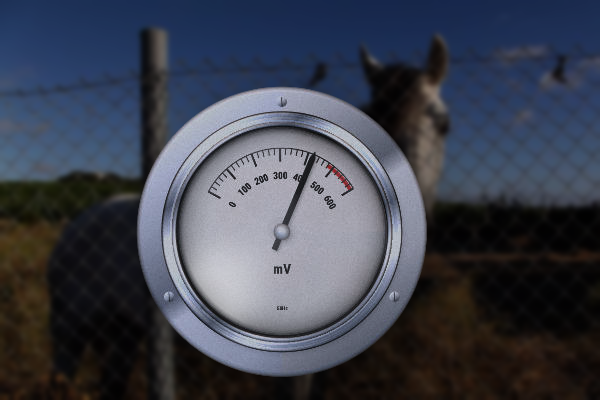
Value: 420 mV
